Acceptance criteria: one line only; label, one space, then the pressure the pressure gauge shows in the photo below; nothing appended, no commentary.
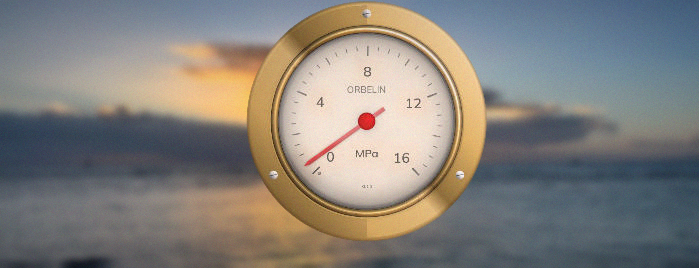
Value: 0.5 MPa
